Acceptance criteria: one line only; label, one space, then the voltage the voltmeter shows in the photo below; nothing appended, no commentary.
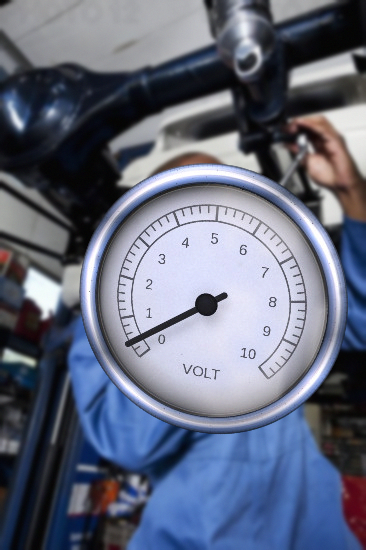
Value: 0.4 V
